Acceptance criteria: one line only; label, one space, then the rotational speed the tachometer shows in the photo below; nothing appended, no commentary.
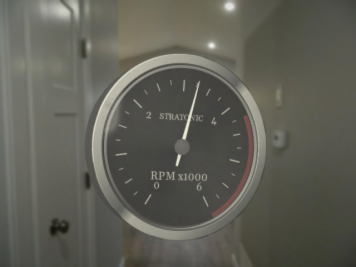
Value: 3250 rpm
